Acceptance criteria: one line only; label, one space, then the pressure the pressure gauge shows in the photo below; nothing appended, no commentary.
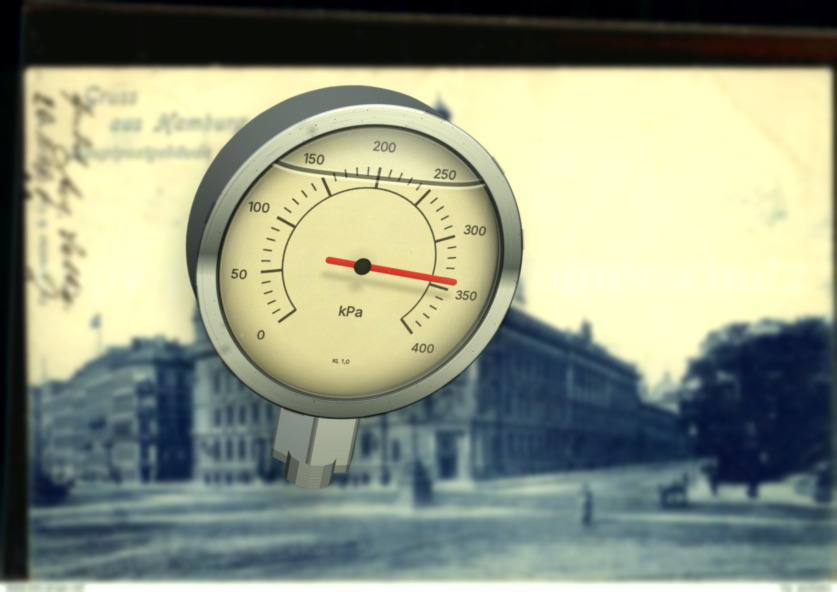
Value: 340 kPa
